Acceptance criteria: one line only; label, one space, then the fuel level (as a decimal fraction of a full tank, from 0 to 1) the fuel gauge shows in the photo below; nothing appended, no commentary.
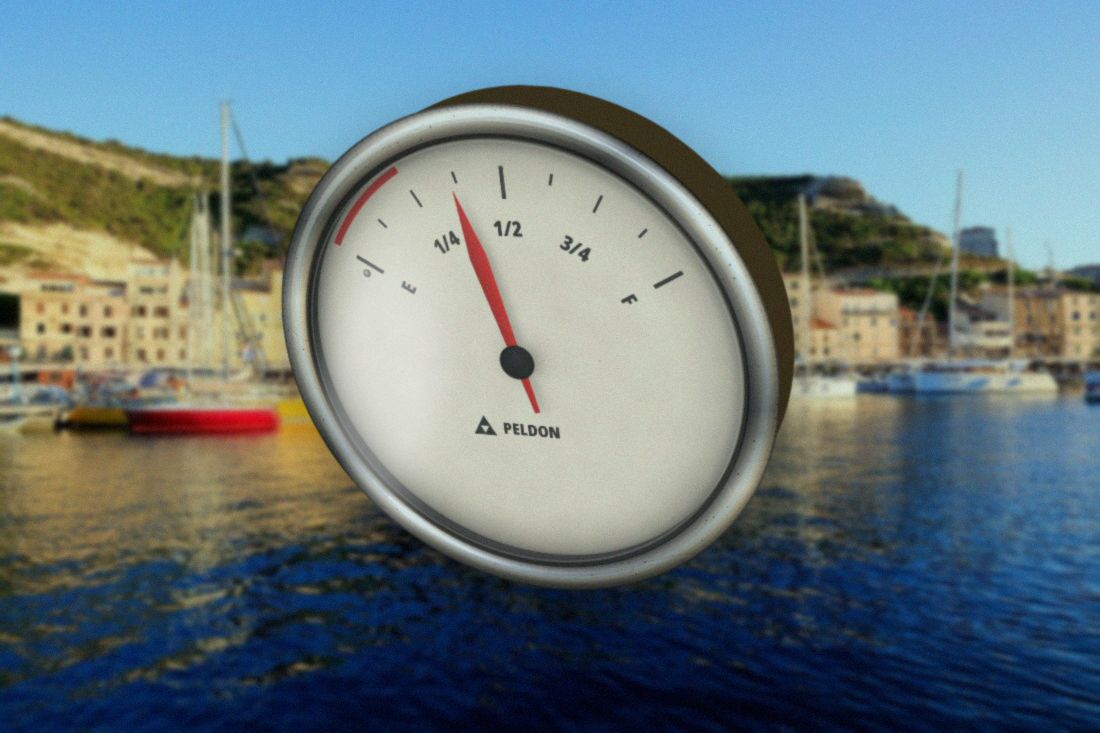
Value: 0.375
